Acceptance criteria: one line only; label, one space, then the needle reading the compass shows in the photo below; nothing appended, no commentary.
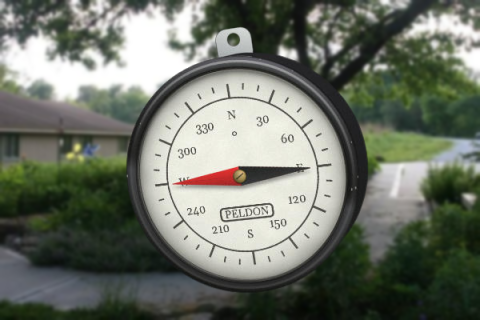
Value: 270 °
